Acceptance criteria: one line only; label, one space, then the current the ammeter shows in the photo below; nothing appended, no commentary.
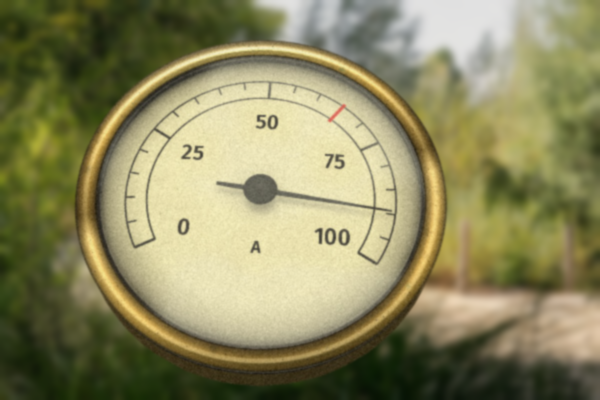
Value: 90 A
